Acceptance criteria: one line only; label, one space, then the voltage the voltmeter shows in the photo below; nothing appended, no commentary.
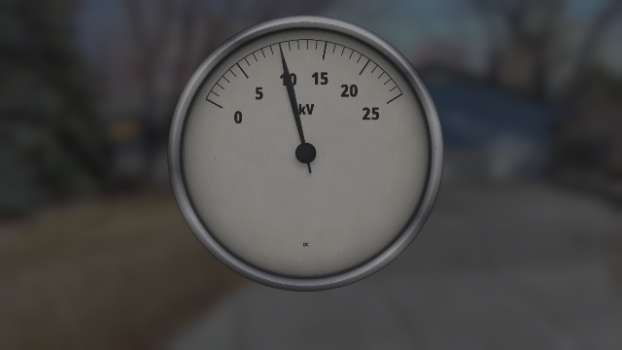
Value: 10 kV
